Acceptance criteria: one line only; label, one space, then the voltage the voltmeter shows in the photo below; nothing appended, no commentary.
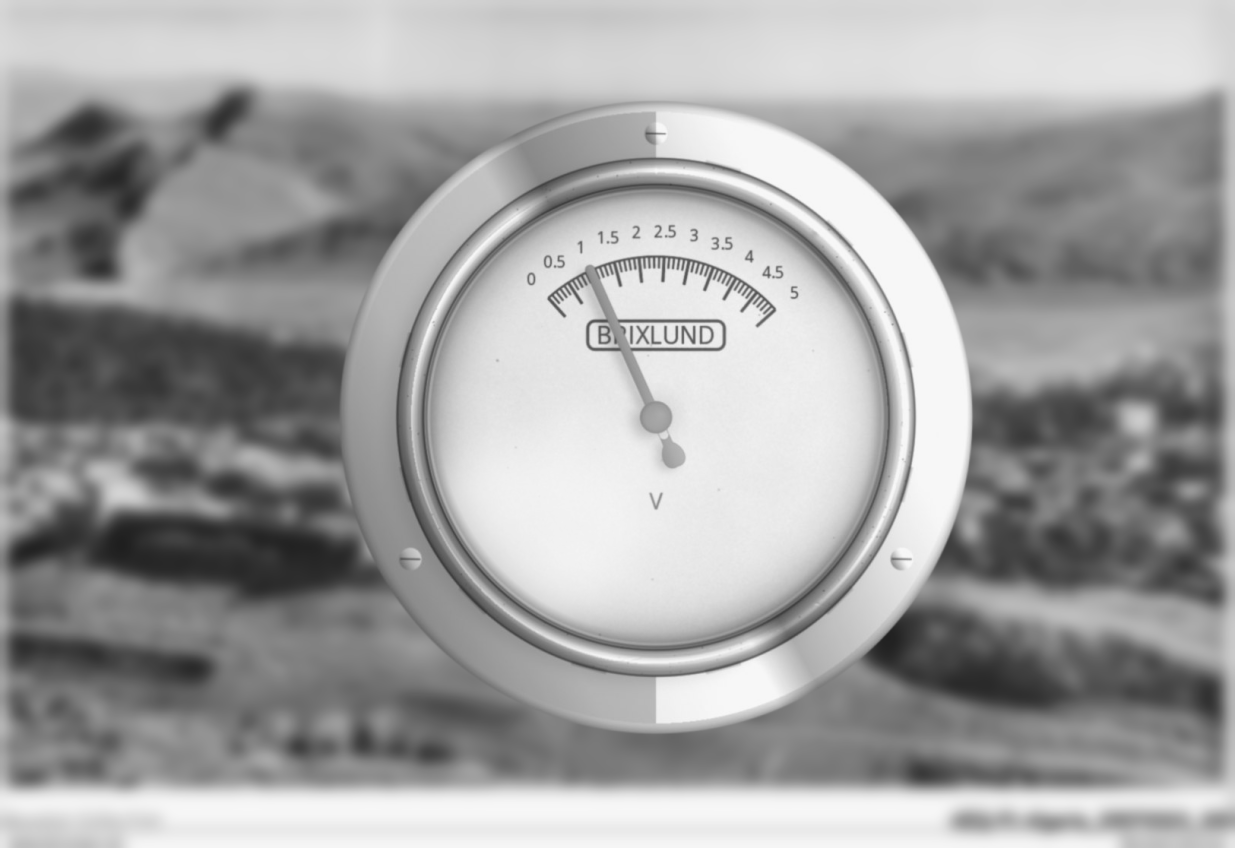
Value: 1 V
